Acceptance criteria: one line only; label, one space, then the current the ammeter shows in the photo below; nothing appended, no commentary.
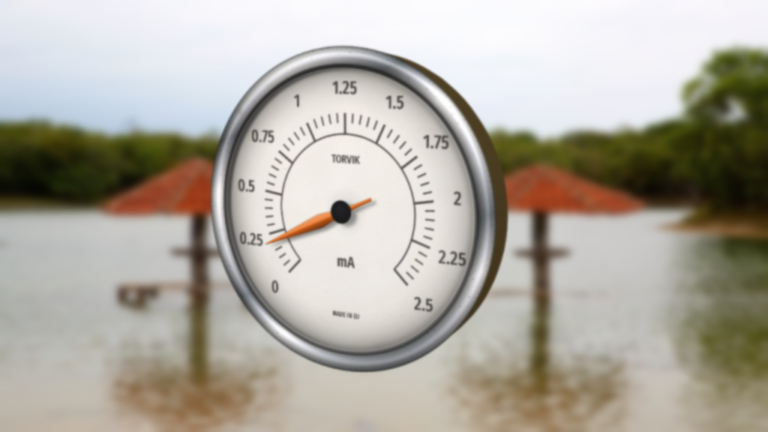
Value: 0.2 mA
